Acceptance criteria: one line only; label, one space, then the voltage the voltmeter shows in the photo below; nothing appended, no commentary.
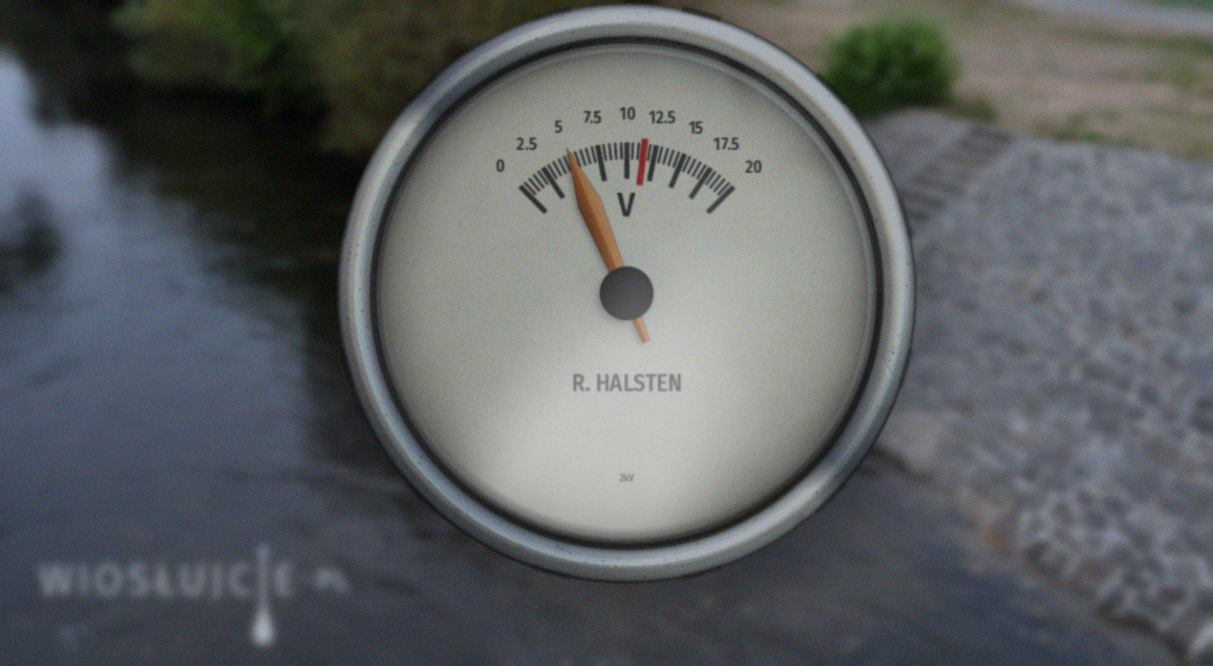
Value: 5 V
